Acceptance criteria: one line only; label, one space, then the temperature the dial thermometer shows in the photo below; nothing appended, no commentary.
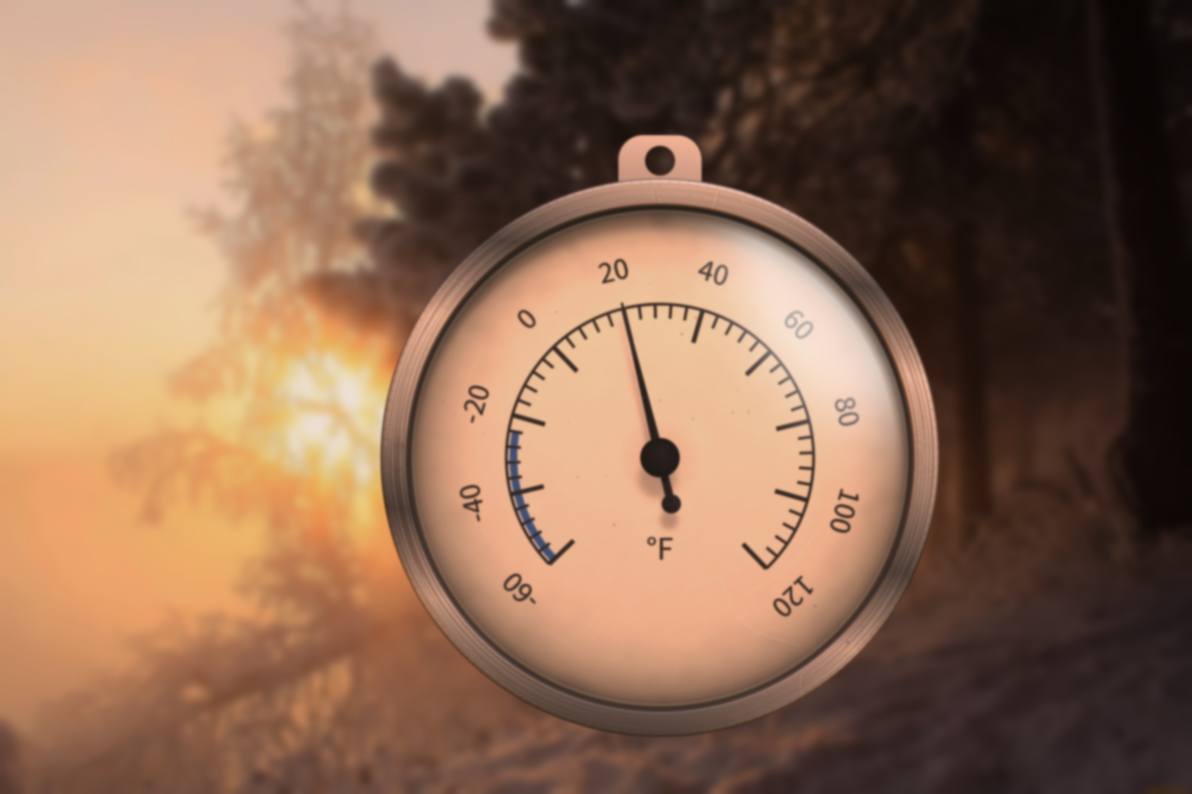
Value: 20 °F
